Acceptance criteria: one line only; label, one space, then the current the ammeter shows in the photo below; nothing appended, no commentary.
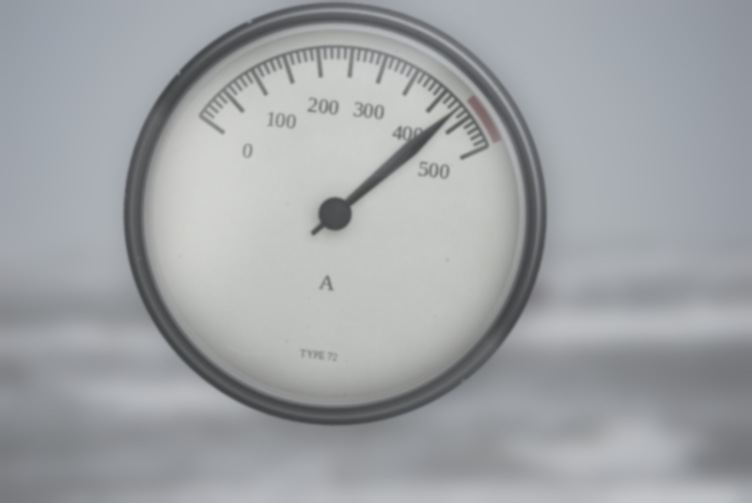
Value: 430 A
